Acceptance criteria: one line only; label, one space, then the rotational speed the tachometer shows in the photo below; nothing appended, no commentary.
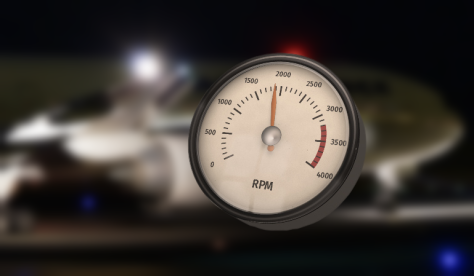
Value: 1900 rpm
